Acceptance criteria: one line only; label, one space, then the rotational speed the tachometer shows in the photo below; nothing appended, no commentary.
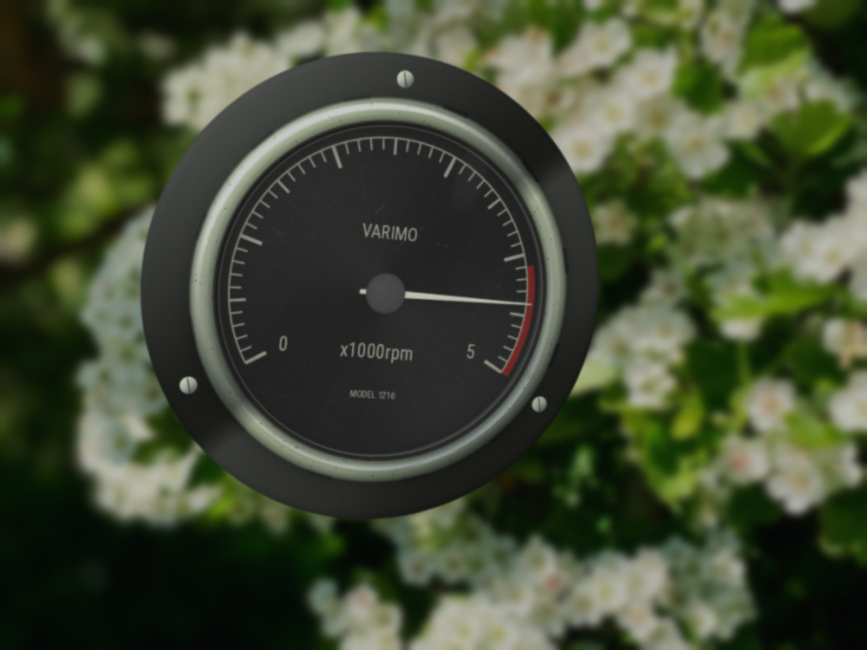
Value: 4400 rpm
